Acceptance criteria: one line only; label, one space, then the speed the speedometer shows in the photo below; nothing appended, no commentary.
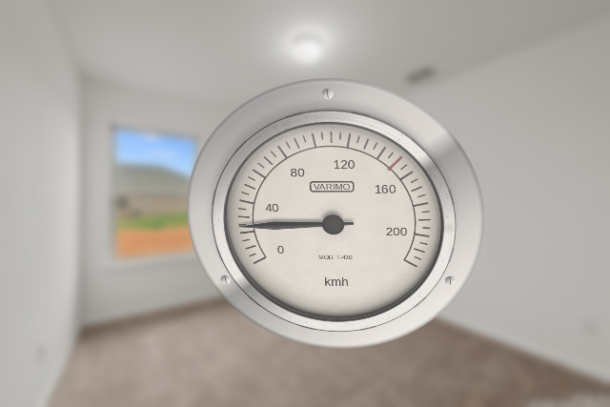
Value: 25 km/h
